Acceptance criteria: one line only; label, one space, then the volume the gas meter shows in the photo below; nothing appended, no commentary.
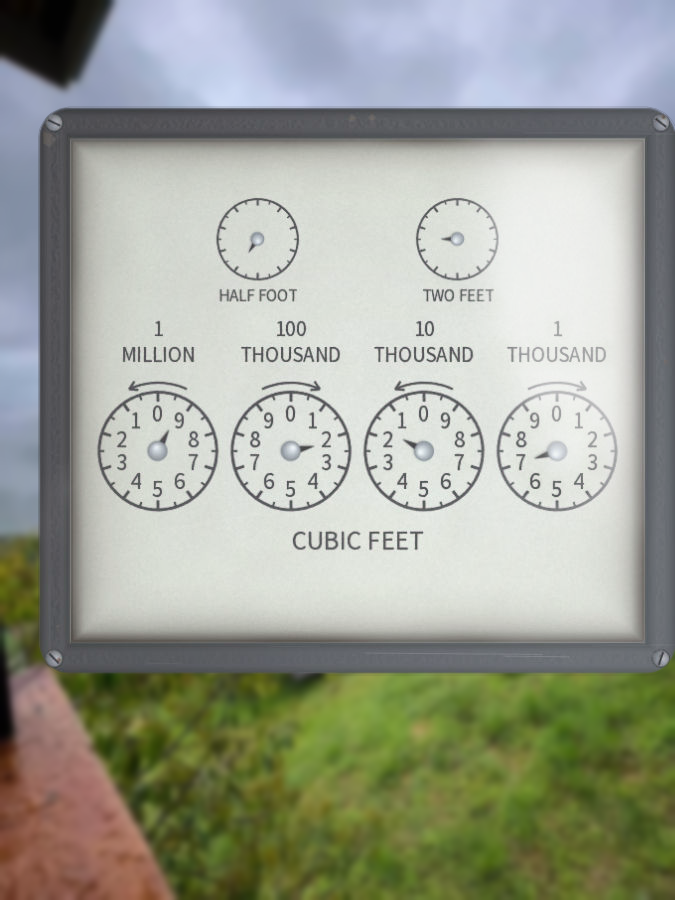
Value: 921700 ft³
